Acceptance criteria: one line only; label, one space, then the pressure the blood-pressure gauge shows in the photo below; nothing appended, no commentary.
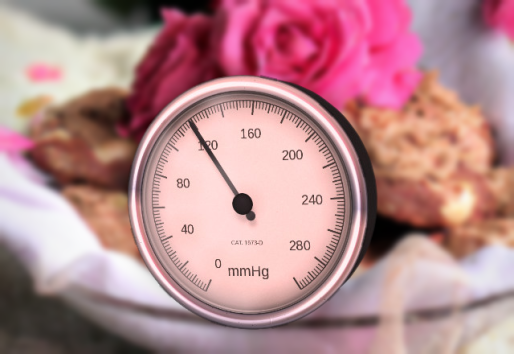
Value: 120 mmHg
